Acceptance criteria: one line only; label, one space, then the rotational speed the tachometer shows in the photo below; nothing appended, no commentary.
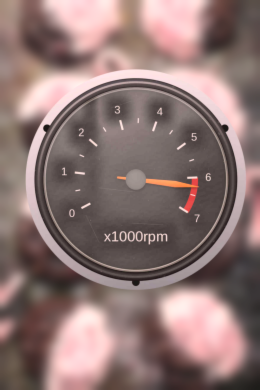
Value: 6250 rpm
